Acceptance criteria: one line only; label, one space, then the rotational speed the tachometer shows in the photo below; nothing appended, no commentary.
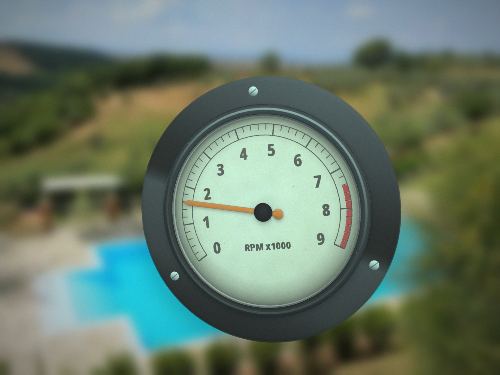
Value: 1600 rpm
